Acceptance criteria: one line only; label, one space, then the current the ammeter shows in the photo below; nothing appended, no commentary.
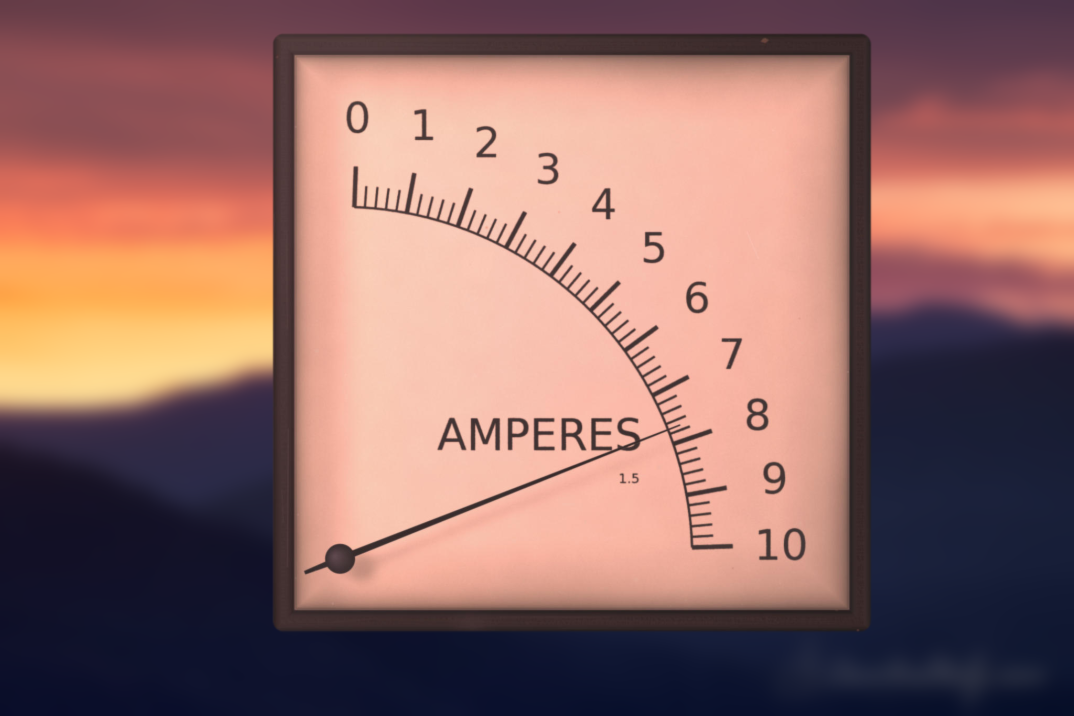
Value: 7.7 A
